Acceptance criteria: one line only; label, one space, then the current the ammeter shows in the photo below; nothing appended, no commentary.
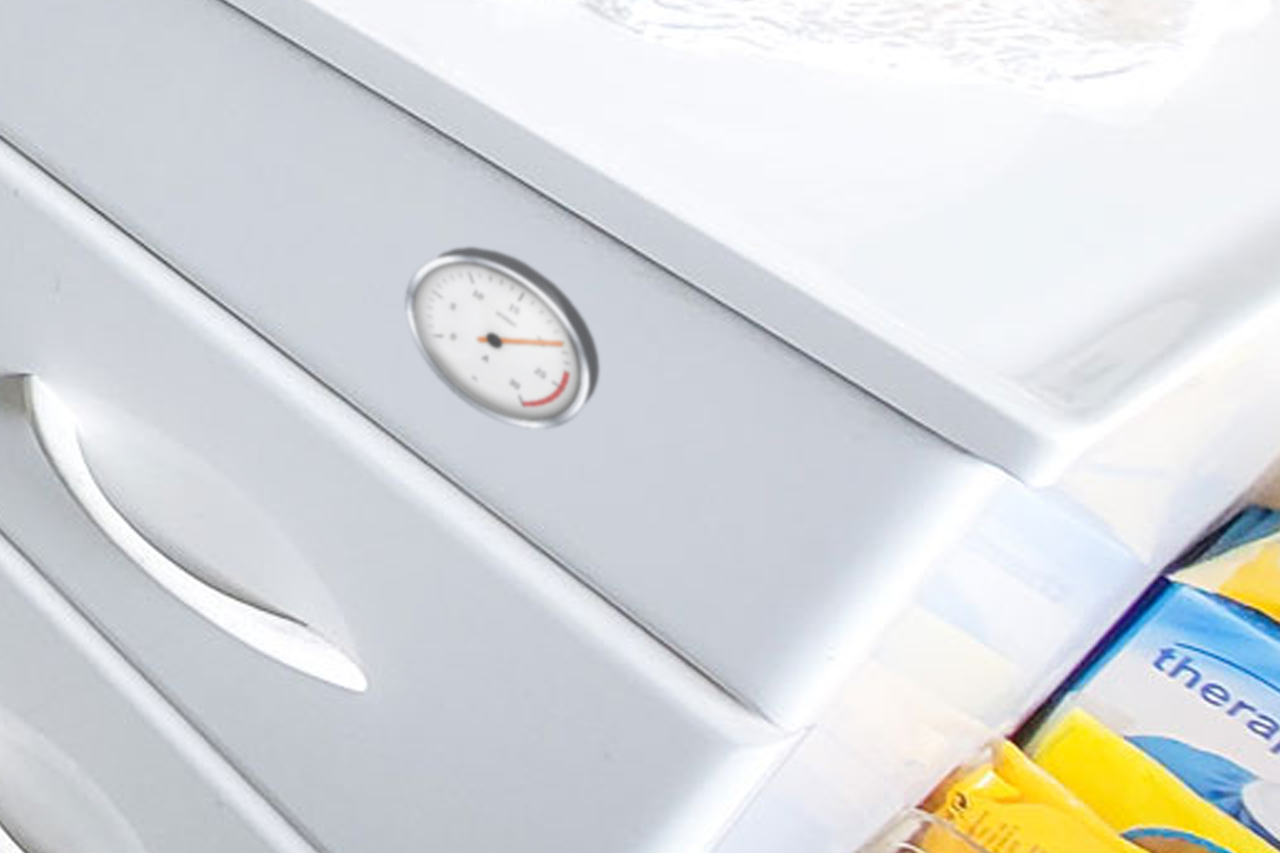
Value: 20 A
